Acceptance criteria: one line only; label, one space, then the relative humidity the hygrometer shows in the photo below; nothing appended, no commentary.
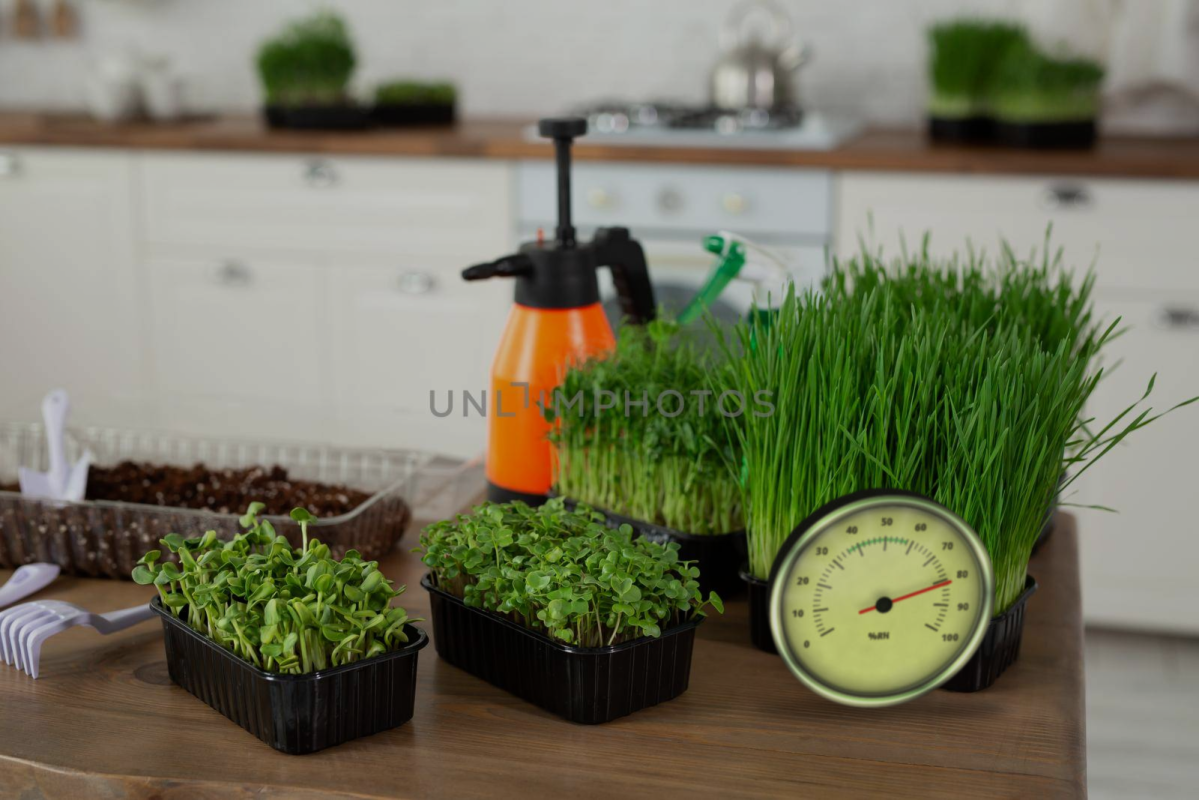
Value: 80 %
